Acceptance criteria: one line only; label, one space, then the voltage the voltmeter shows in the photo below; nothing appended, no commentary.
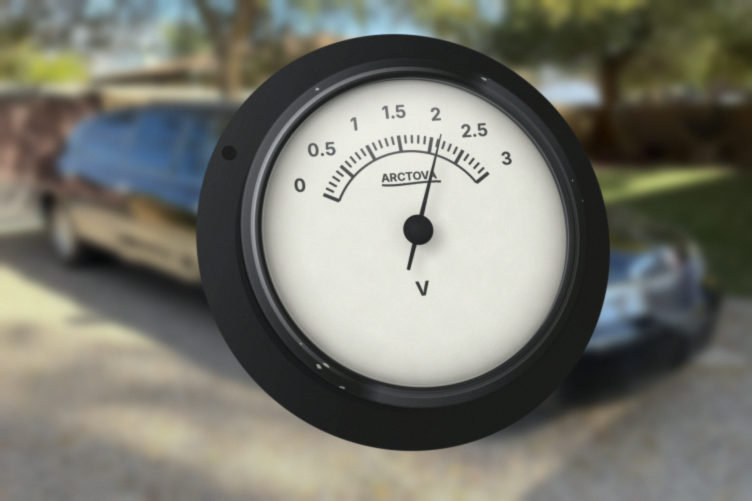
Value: 2.1 V
